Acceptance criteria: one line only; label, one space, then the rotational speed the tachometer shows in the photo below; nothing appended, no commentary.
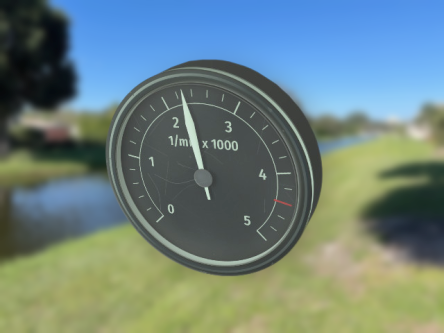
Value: 2300 rpm
